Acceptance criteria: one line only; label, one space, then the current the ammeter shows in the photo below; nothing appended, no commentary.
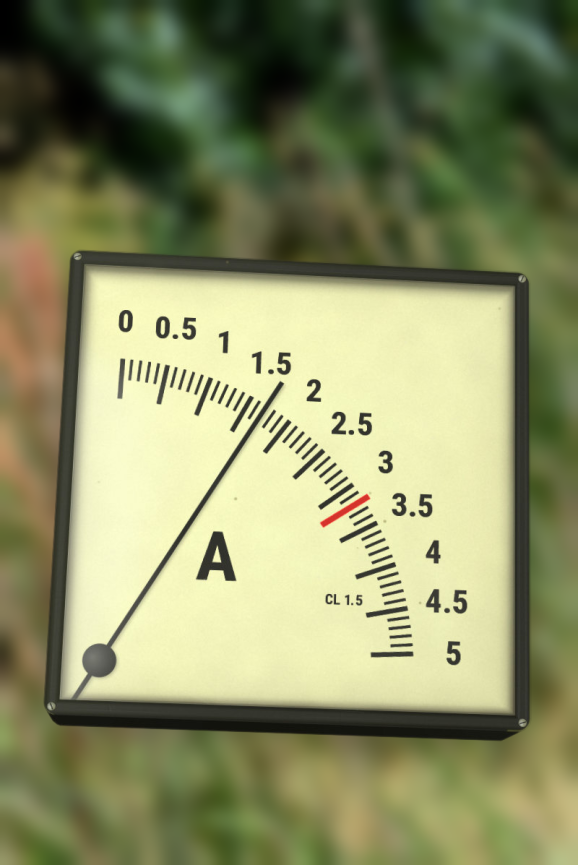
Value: 1.7 A
